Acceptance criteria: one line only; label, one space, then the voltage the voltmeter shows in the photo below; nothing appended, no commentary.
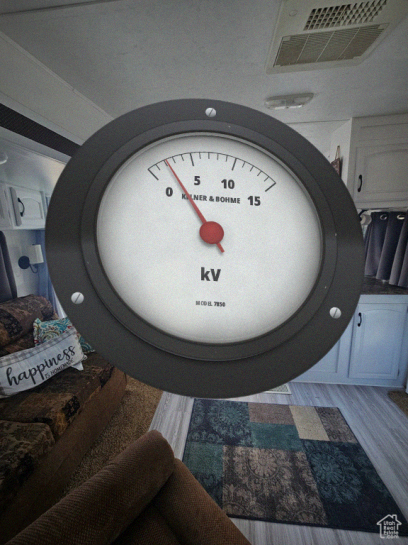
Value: 2 kV
